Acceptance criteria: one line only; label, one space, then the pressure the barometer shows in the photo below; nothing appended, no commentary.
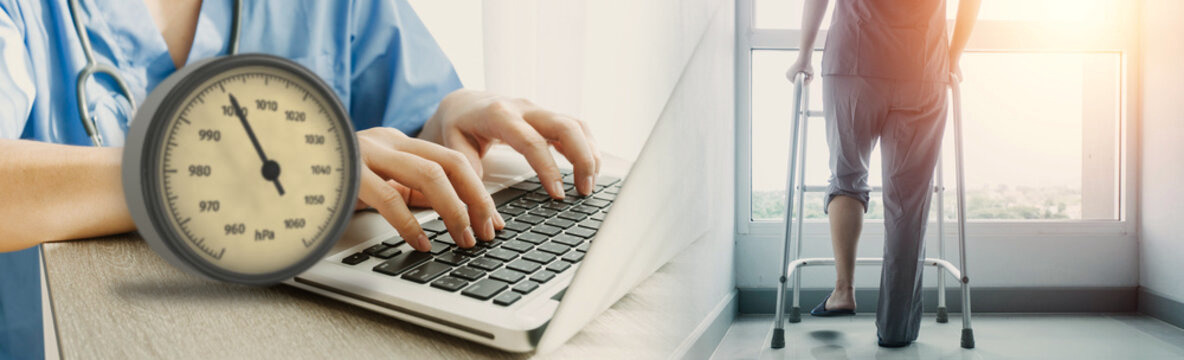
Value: 1000 hPa
